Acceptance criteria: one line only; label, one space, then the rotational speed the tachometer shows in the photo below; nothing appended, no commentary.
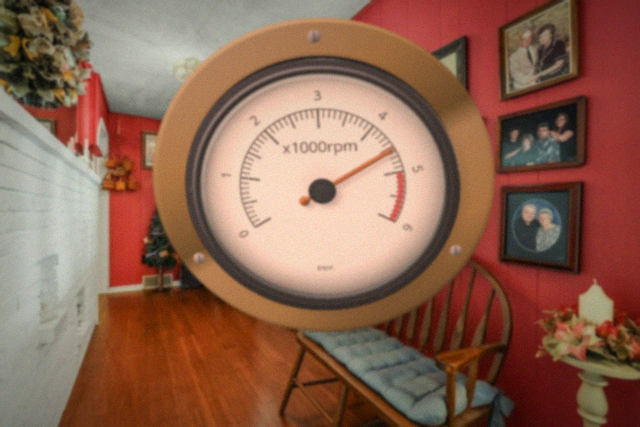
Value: 4500 rpm
